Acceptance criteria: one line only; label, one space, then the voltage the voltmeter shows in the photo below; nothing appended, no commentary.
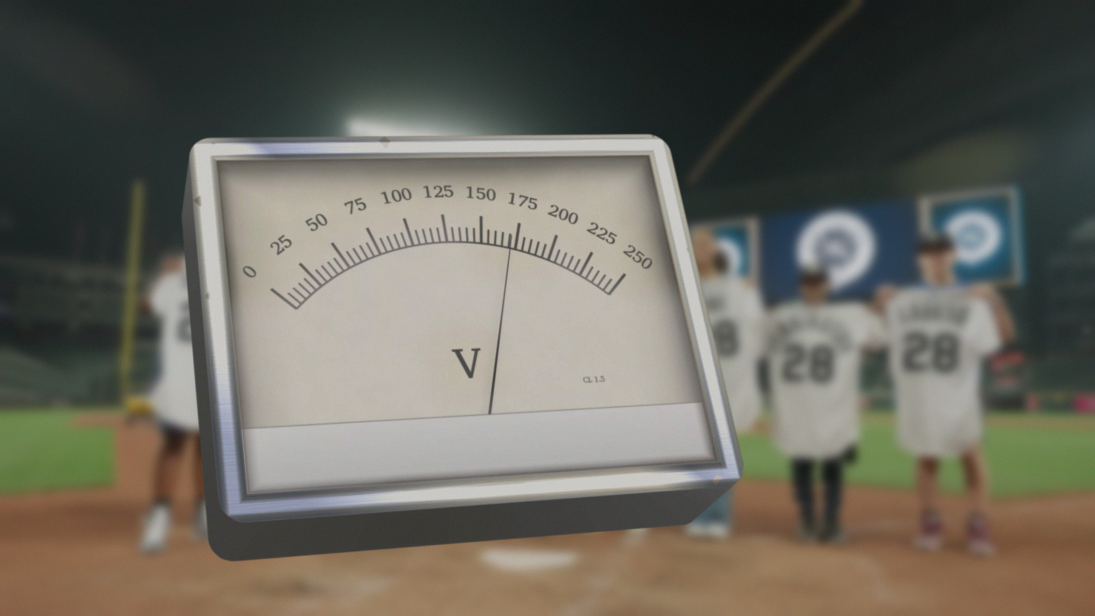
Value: 170 V
